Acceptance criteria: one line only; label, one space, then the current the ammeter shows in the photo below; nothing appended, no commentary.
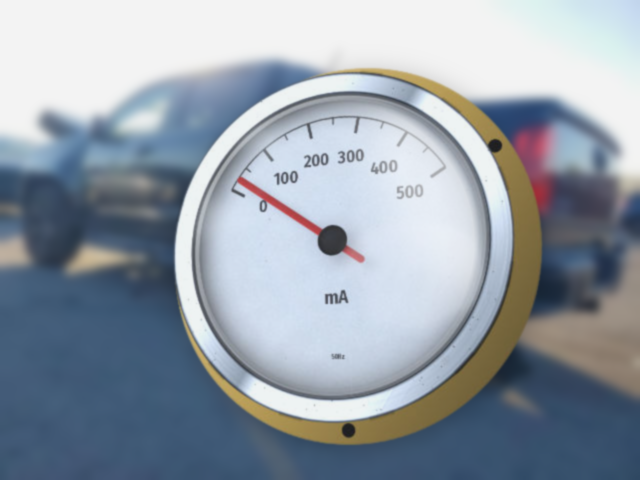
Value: 25 mA
